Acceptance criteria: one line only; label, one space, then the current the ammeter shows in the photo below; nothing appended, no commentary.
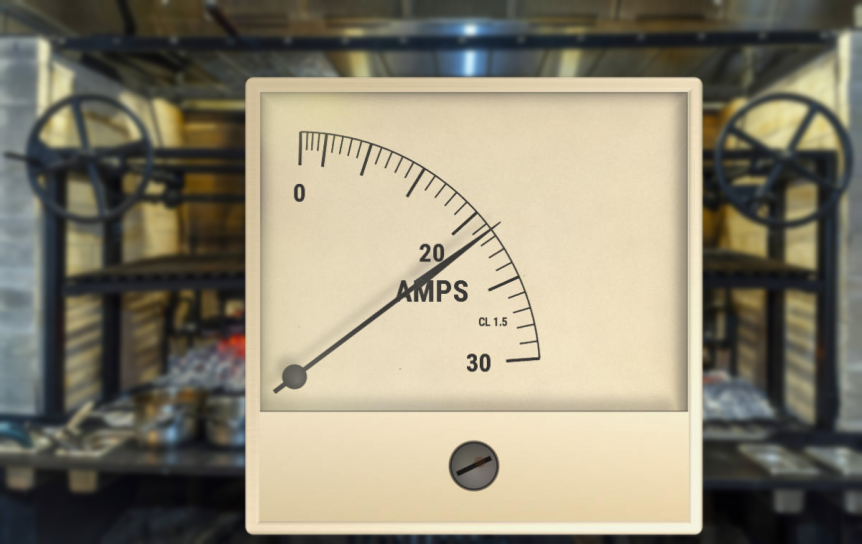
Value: 21.5 A
